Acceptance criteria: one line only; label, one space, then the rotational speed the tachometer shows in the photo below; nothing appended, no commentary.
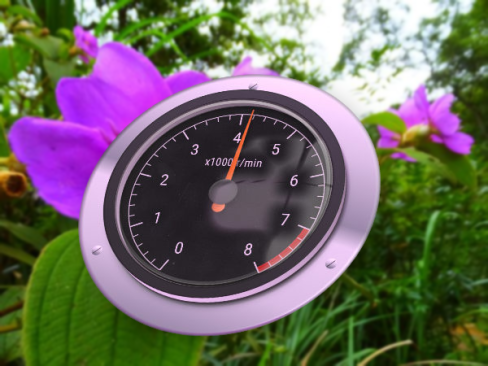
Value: 4200 rpm
